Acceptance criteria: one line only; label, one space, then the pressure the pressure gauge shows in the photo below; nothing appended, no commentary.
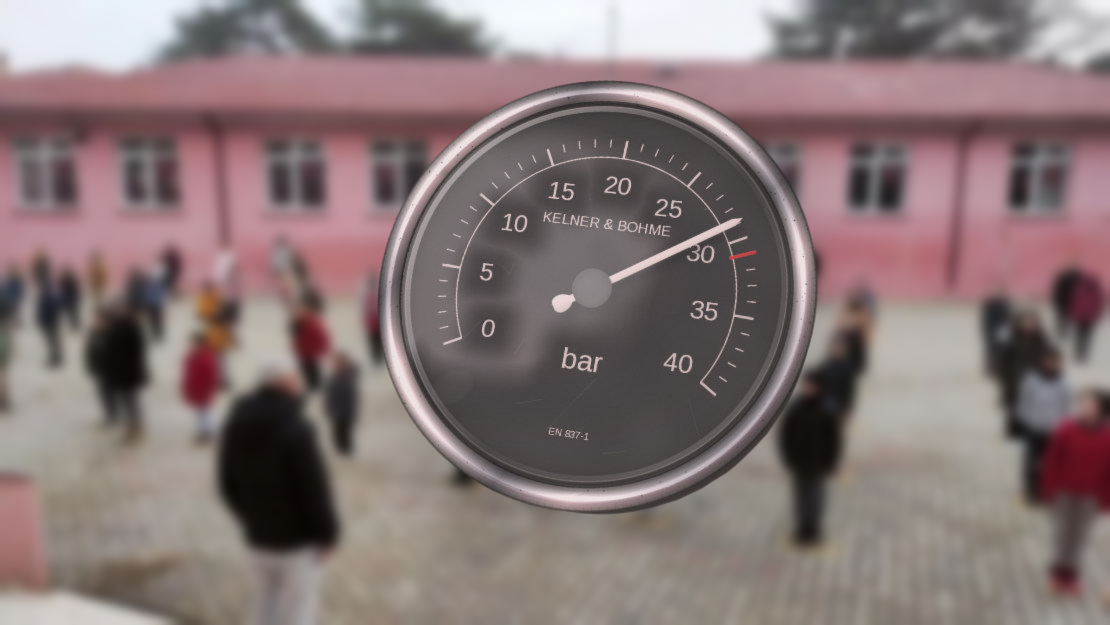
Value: 29 bar
